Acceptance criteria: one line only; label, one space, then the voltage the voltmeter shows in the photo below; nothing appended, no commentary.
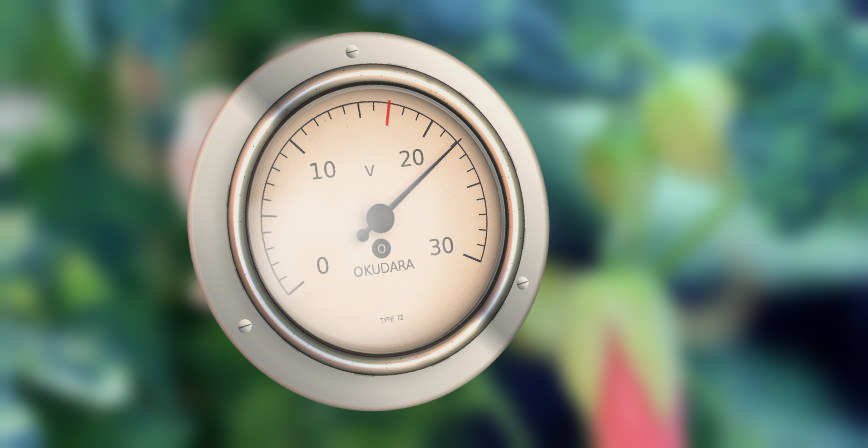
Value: 22 V
